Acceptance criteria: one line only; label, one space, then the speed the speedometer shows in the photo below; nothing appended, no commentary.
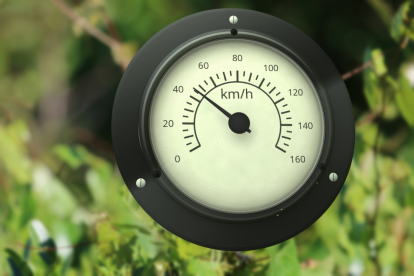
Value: 45 km/h
